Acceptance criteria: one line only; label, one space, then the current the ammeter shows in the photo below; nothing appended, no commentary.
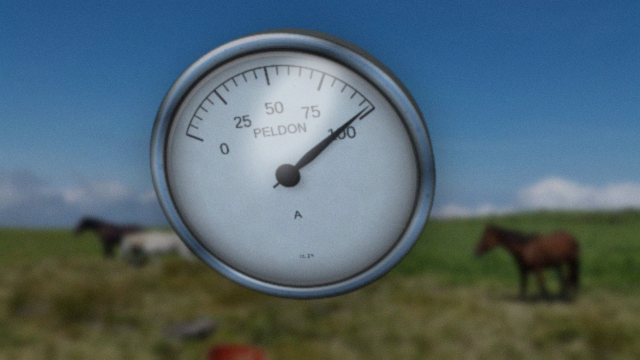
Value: 97.5 A
